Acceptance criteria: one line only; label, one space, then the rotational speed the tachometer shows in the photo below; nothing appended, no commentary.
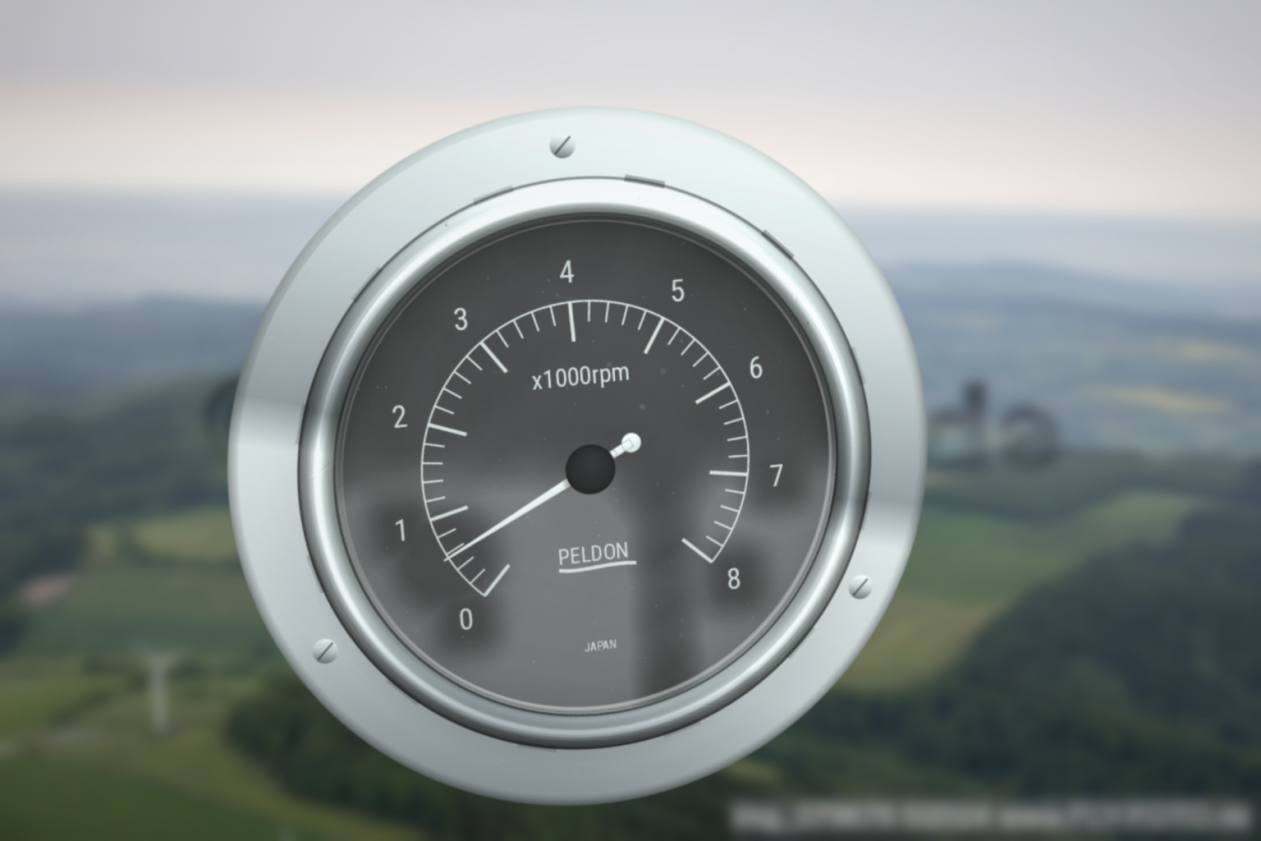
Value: 600 rpm
